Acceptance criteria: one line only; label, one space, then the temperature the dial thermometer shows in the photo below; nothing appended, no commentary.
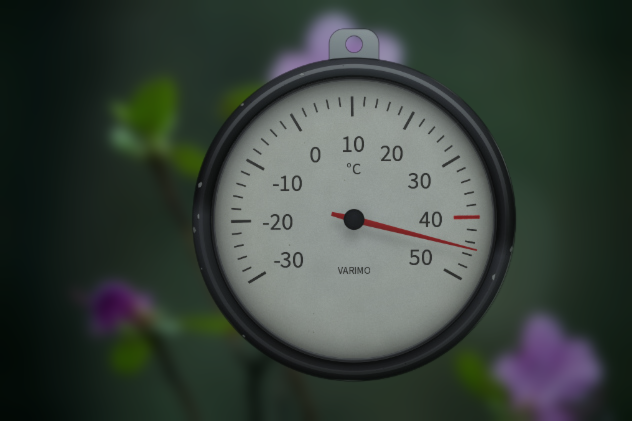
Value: 45 °C
